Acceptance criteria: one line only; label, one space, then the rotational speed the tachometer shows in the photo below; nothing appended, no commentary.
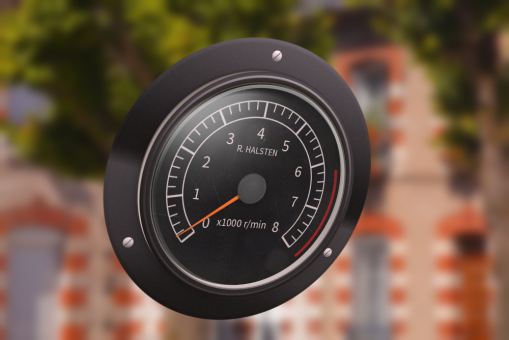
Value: 200 rpm
